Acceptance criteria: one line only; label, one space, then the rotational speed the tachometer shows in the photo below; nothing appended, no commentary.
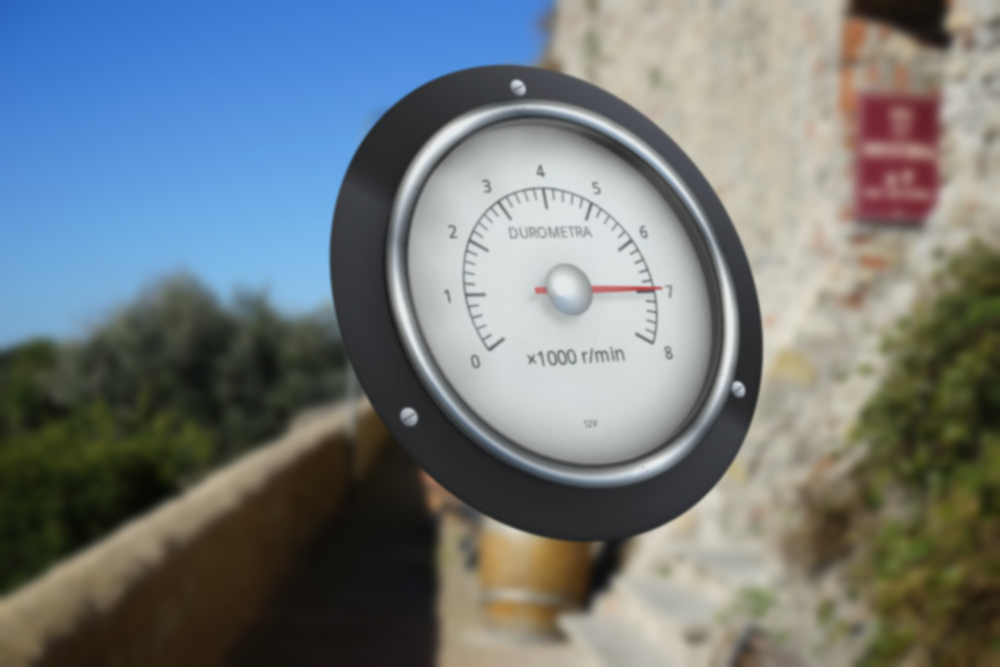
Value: 7000 rpm
